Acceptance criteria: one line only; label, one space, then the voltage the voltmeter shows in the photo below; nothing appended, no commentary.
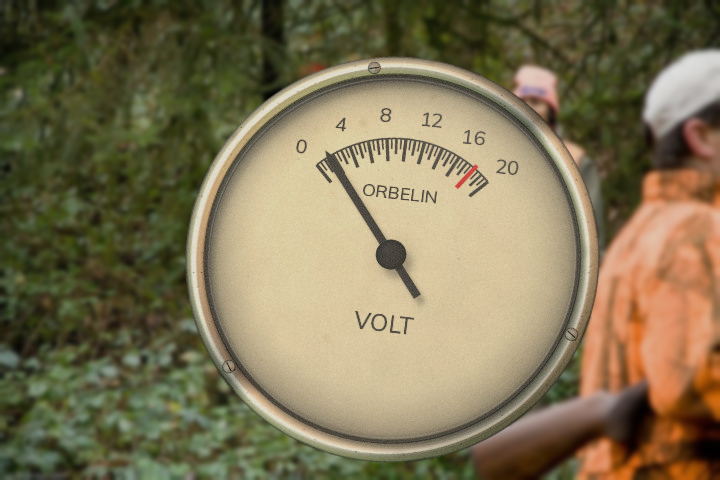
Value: 1.5 V
